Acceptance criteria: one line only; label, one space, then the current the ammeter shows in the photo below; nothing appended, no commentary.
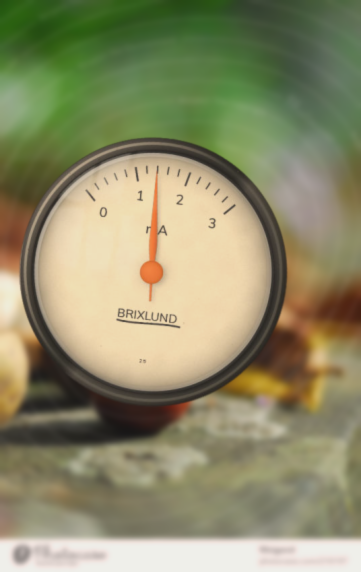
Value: 1.4 mA
